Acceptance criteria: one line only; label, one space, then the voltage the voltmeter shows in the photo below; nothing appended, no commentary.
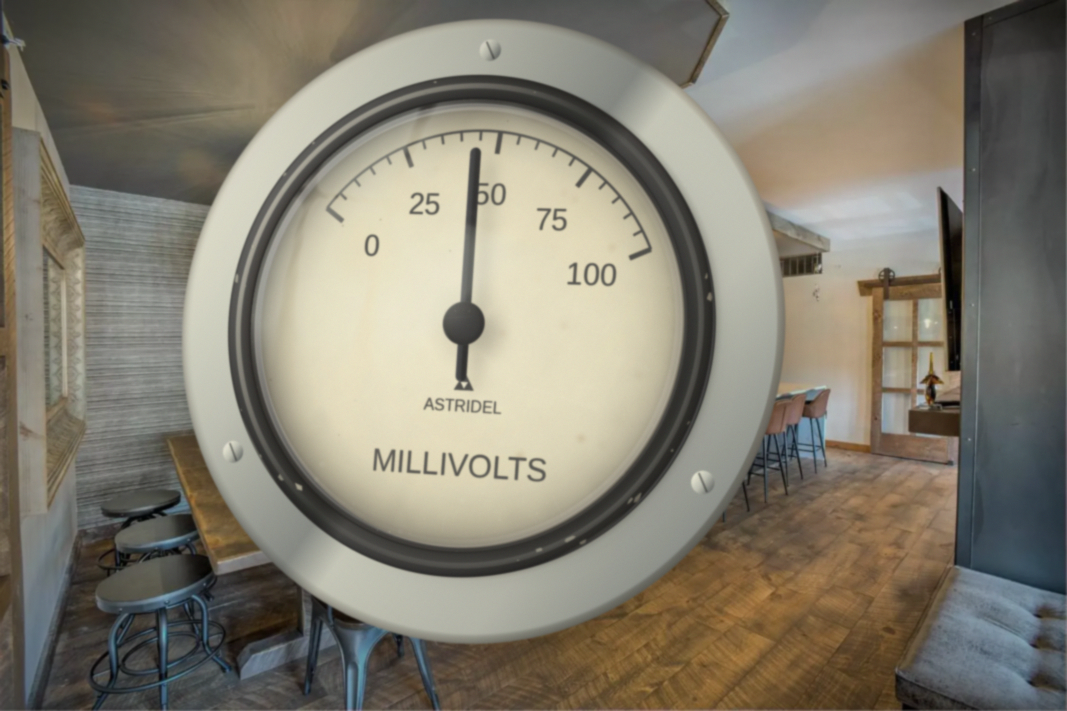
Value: 45 mV
